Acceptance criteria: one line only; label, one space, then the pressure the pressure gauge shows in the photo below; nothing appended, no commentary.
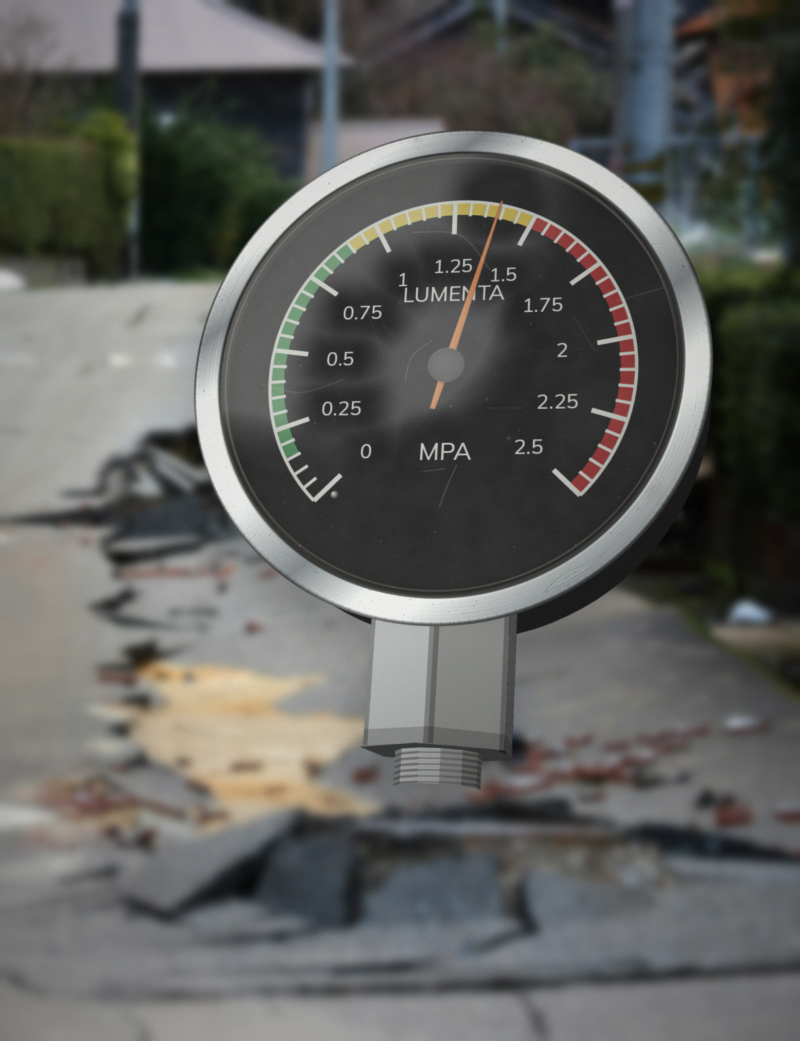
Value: 1.4 MPa
